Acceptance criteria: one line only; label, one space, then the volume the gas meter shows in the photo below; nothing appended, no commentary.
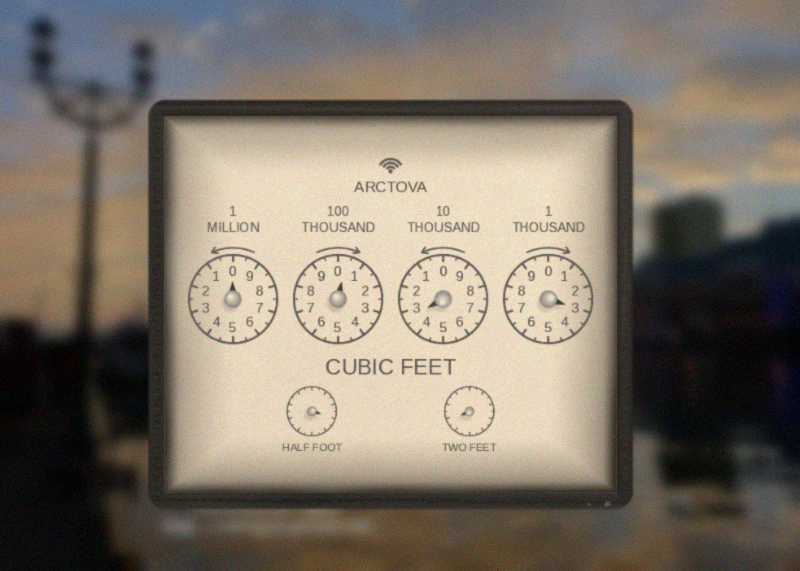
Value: 3300 ft³
